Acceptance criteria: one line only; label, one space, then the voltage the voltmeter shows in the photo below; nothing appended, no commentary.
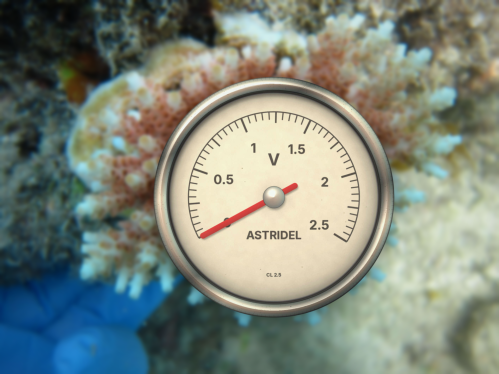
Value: 0 V
